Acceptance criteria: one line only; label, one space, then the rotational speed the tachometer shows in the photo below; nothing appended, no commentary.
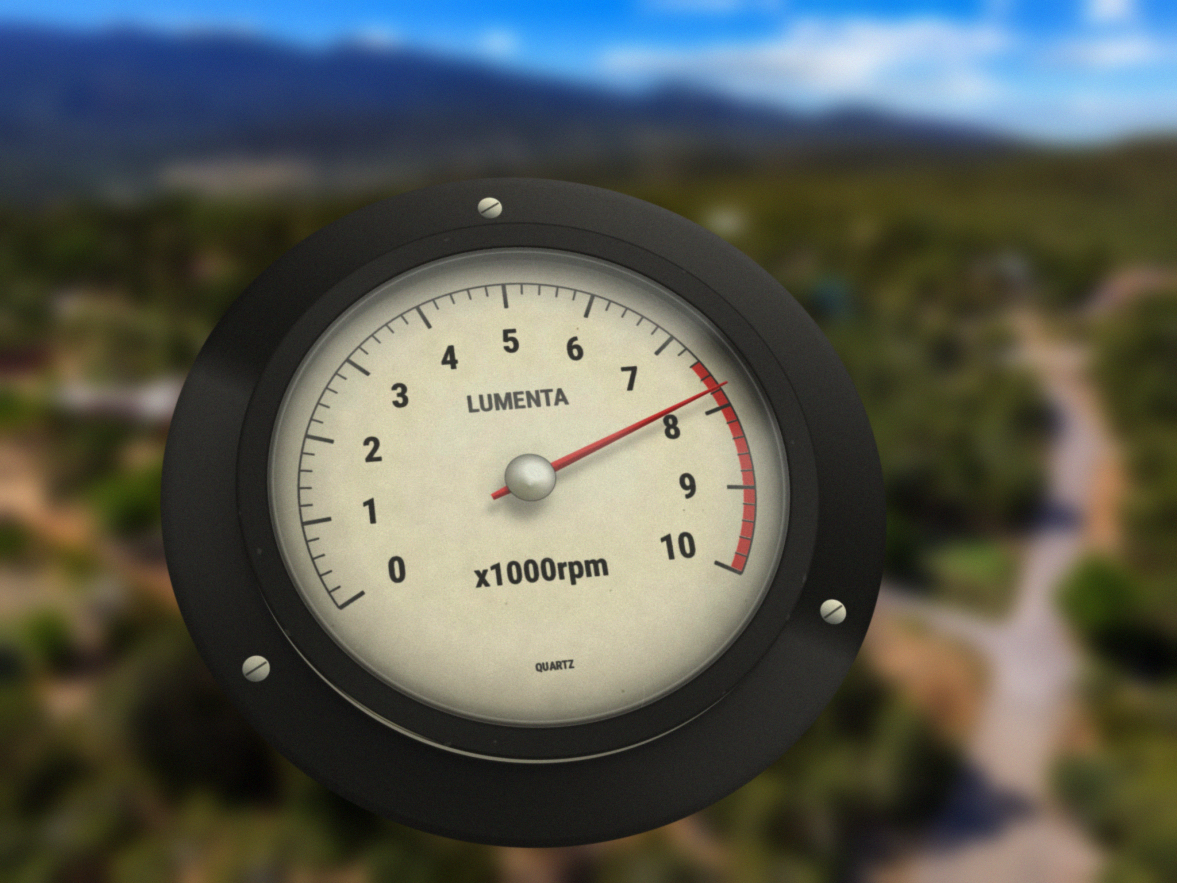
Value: 7800 rpm
